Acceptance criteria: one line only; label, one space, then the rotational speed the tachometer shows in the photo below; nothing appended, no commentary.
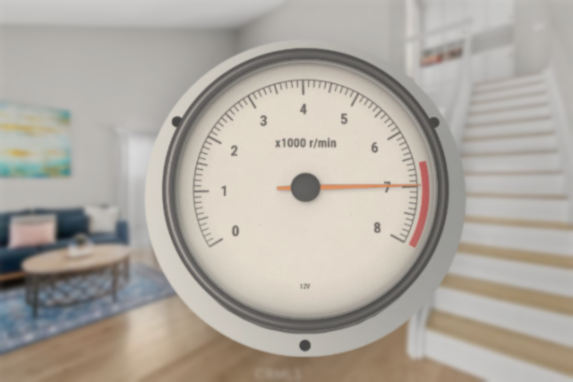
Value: 7000 rpm
